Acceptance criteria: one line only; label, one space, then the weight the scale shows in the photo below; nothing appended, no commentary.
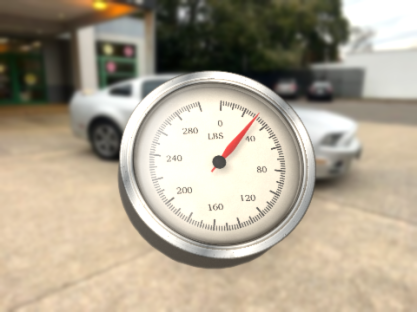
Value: 30 lb
